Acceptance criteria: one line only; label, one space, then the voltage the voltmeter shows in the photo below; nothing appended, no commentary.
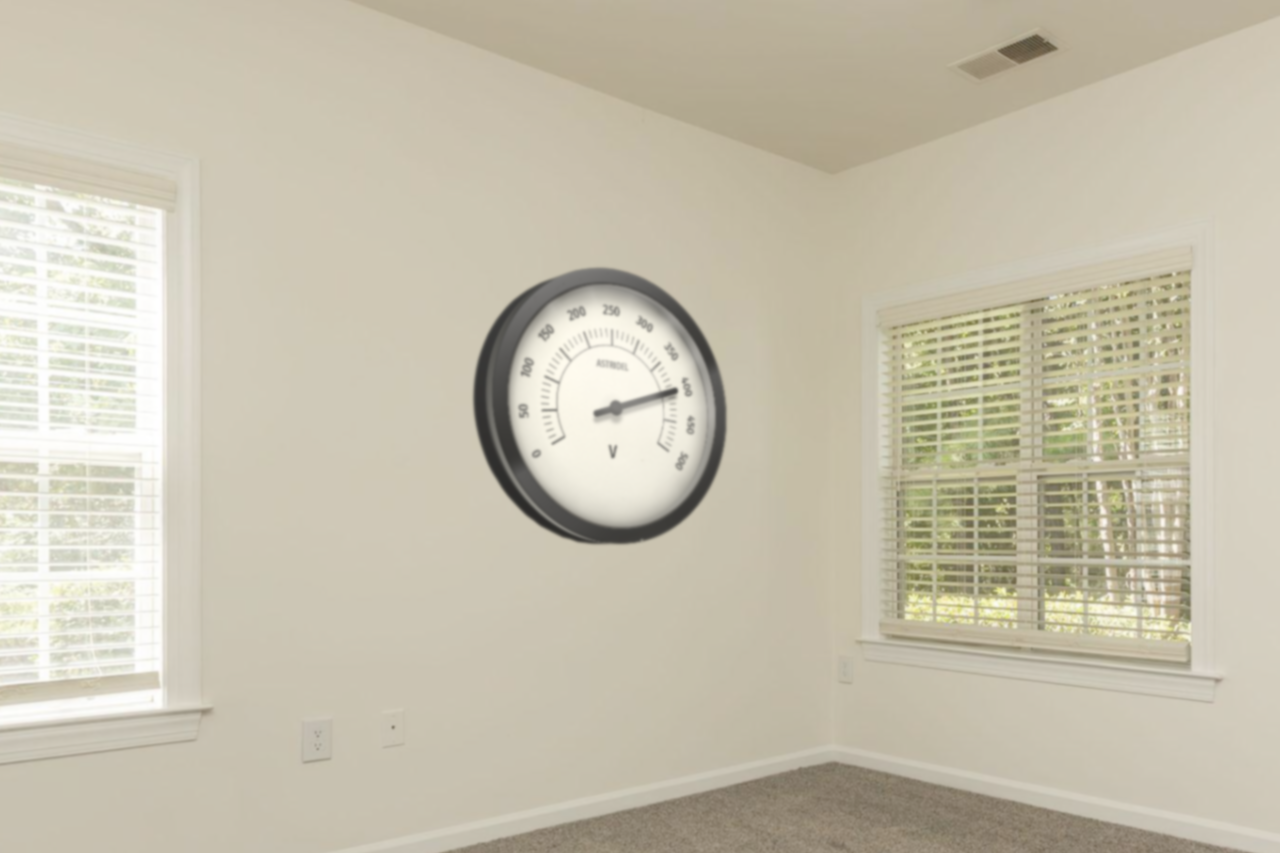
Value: 400 V
